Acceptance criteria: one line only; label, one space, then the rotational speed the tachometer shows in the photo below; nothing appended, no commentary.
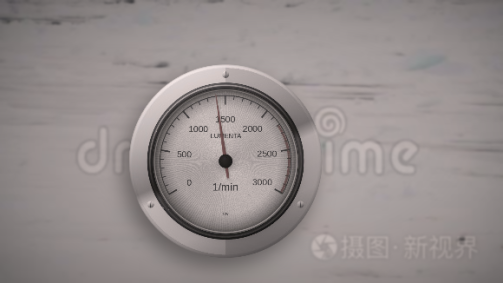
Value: 1400 rpm
